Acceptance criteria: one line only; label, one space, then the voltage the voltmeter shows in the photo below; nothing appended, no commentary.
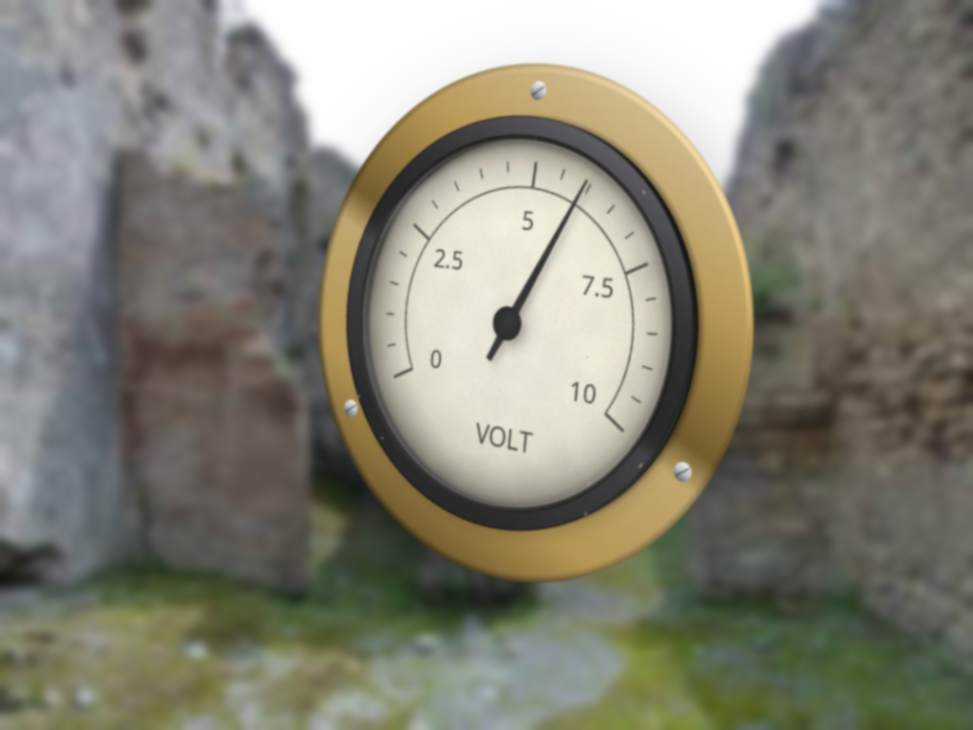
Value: 6 V
